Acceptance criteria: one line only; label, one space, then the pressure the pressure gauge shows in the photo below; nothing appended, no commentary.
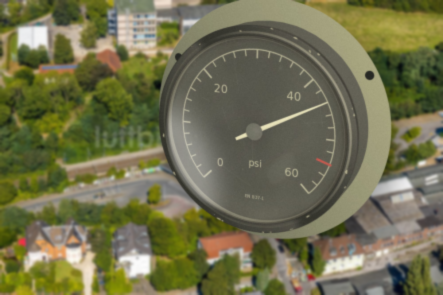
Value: 44 psi
